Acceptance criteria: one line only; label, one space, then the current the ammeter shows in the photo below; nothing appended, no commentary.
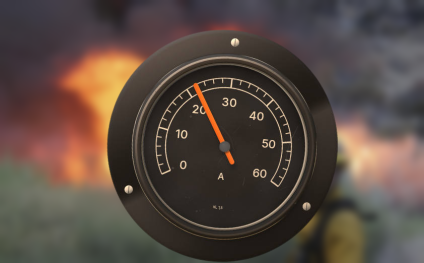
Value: 22 A
